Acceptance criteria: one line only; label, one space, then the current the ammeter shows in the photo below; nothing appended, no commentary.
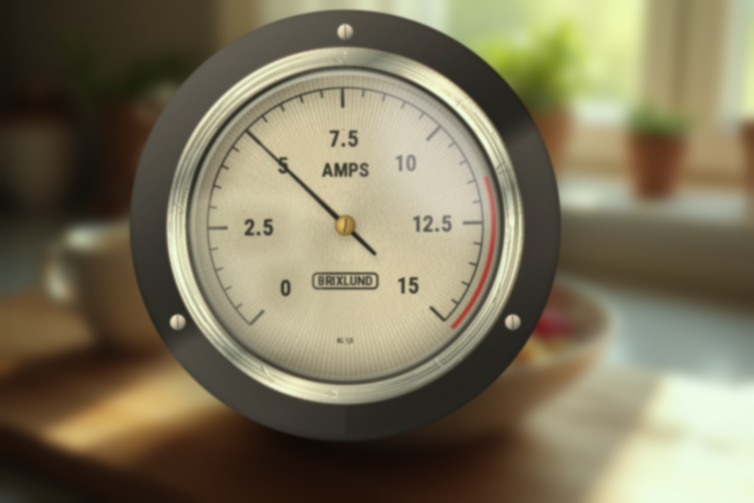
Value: 5 A
